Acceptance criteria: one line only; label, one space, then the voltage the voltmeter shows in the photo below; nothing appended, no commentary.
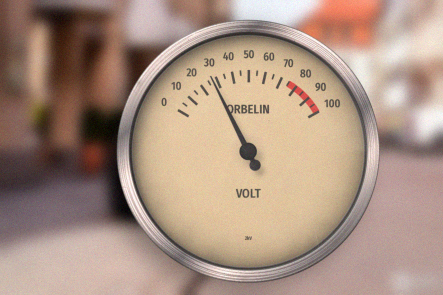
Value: 27.5 V
